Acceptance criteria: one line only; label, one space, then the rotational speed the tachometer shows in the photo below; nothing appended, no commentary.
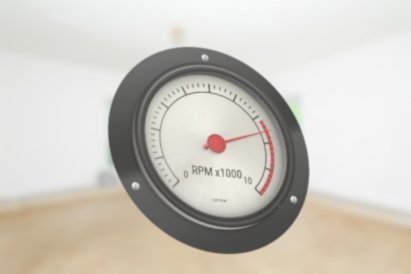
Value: 7600 rpm
